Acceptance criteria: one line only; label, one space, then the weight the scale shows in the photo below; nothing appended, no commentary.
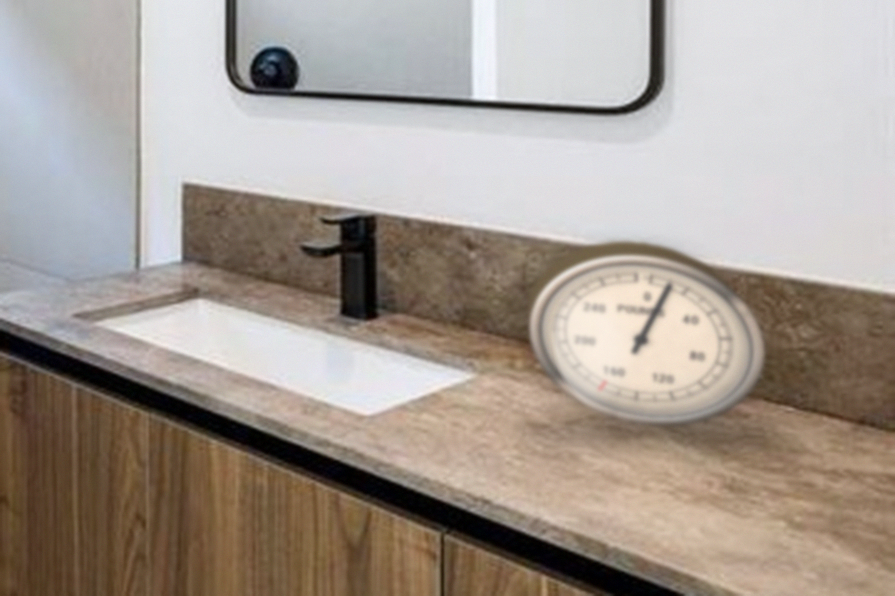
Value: 10 lb
